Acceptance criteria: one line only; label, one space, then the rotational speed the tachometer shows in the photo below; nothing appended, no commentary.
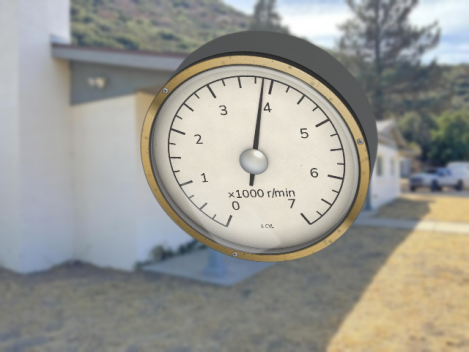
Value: 3875 rpm
